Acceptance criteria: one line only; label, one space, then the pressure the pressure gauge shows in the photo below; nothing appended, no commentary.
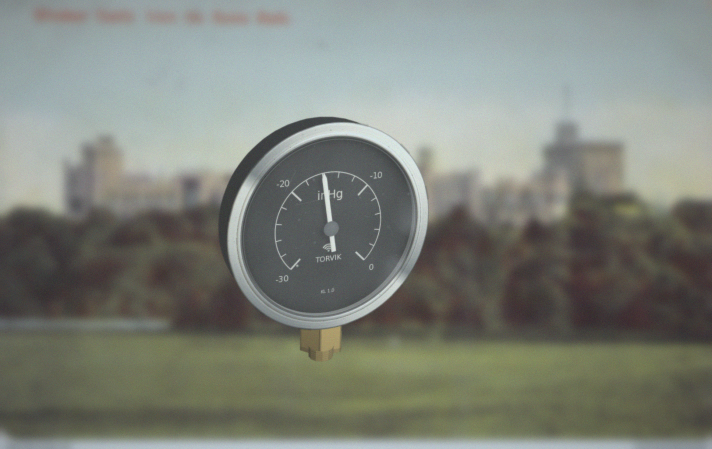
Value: -16 inHg
